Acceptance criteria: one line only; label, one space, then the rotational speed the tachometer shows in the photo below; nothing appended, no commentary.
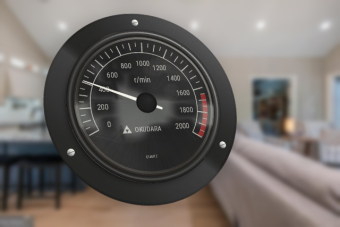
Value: 400 rpm
